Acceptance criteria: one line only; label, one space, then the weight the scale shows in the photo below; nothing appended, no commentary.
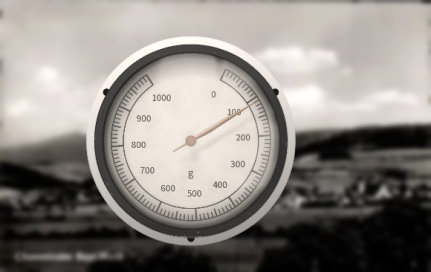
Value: 110 g
